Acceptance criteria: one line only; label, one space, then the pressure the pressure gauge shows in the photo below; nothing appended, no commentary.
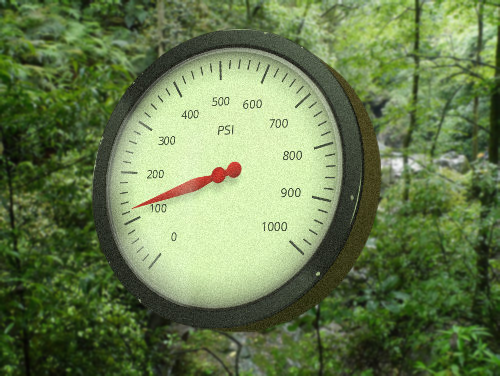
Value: 120 psi
